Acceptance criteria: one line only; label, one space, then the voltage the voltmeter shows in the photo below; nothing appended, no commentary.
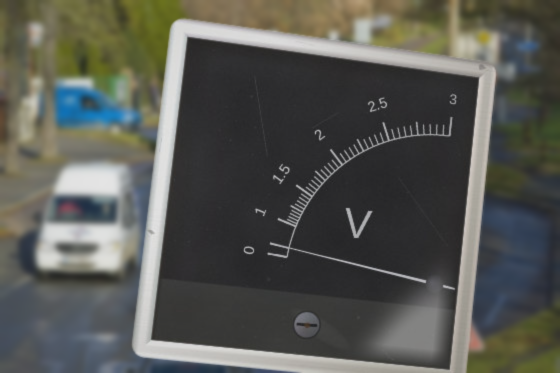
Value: 0.5 V
